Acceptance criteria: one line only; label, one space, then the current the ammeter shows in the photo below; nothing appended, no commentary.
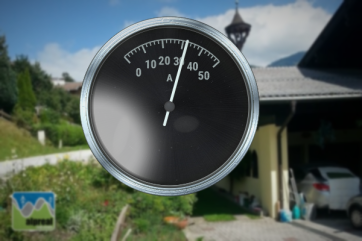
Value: 32 A
